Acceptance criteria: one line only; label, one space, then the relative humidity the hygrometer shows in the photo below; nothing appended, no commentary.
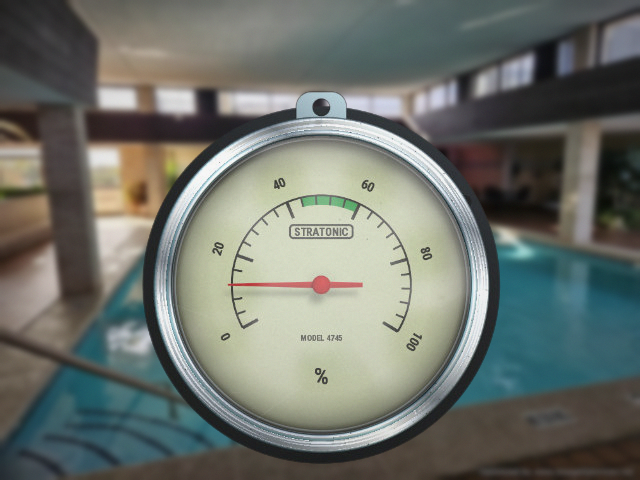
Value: 12 %
